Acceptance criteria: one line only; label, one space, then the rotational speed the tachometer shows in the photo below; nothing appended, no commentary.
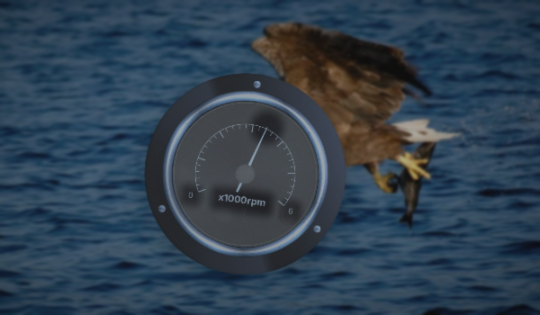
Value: 3400 rpm
